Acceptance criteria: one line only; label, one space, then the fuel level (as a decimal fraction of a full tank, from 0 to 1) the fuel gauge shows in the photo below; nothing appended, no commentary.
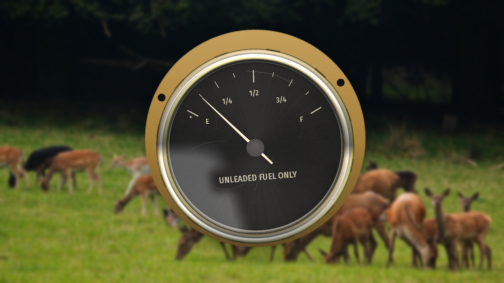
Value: 0.125
